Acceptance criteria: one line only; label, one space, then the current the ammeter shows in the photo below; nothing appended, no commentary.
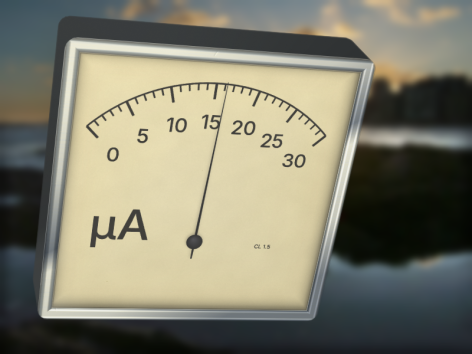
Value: 16 µA
